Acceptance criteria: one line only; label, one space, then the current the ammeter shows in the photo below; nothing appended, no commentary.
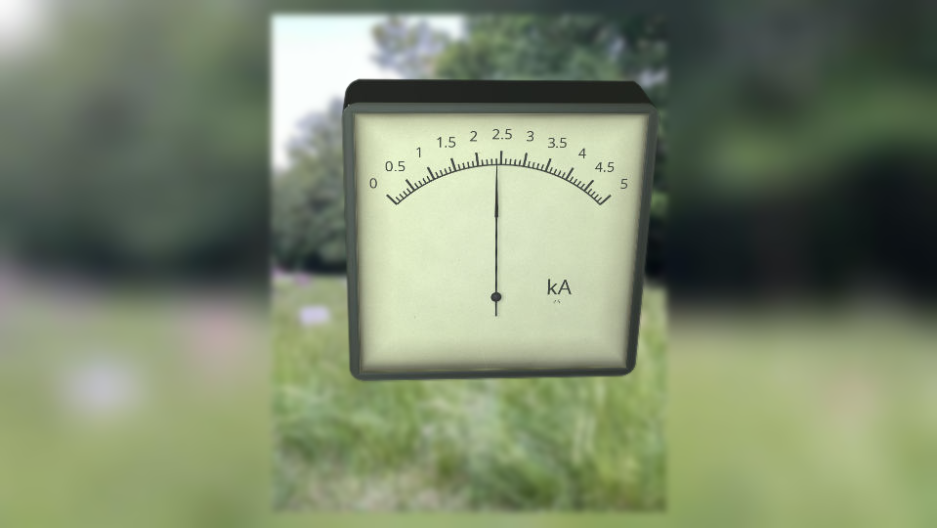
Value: 2.4 kA
